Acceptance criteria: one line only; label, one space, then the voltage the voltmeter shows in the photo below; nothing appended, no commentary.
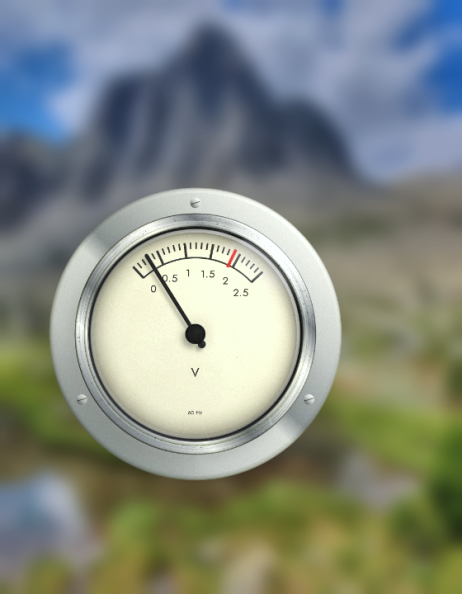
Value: 0.3 V
